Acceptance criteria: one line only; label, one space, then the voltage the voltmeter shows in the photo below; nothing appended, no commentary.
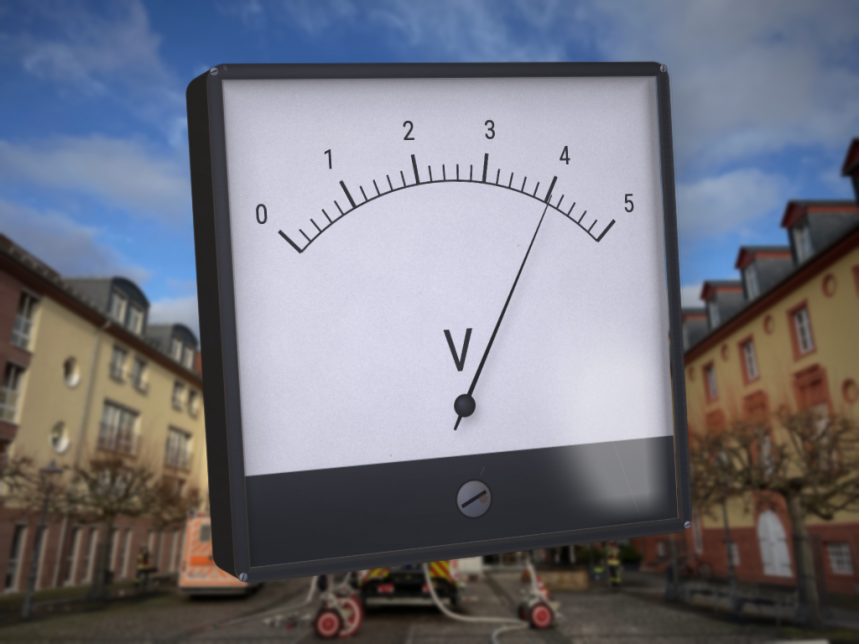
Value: 4 V
